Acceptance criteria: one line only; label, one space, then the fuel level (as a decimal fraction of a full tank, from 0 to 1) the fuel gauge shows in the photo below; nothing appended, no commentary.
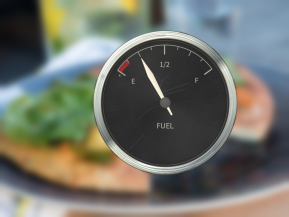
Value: 0.25
